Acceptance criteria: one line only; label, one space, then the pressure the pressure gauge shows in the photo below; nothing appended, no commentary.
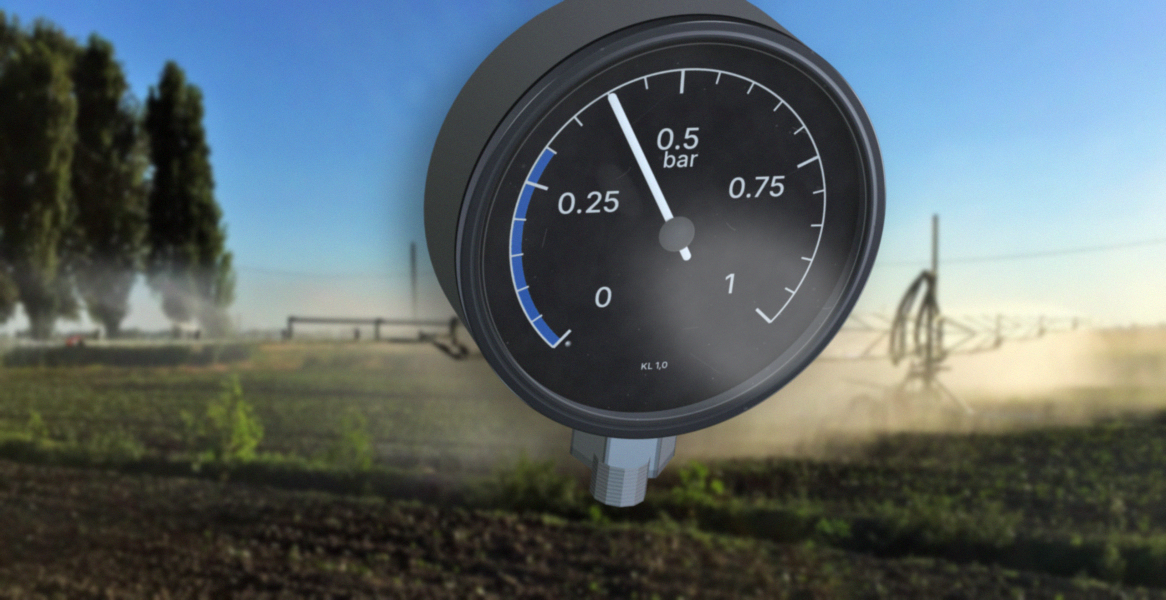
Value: 0.4 bar
